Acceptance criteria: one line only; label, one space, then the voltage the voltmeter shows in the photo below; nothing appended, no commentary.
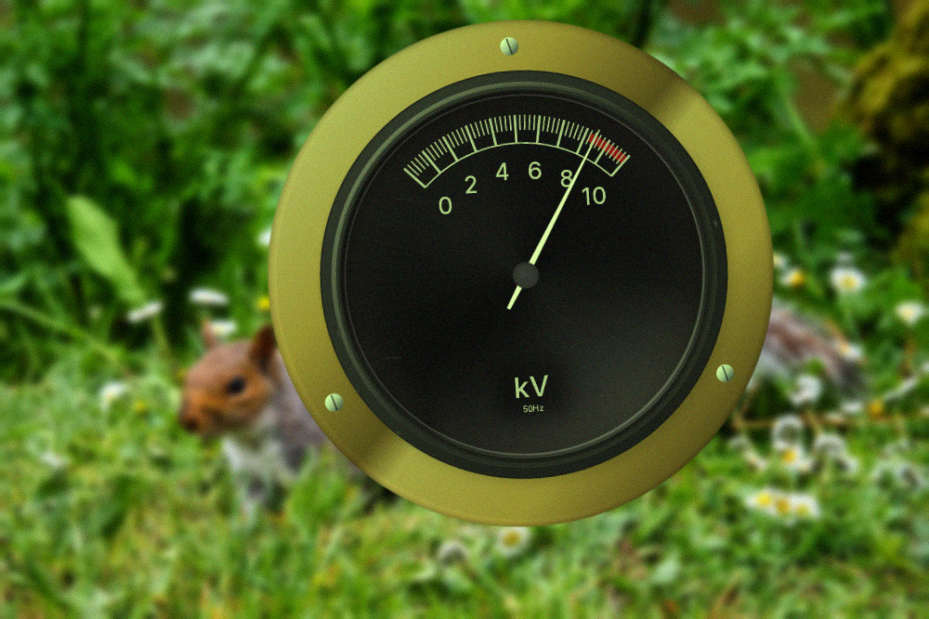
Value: 8.4 kV
